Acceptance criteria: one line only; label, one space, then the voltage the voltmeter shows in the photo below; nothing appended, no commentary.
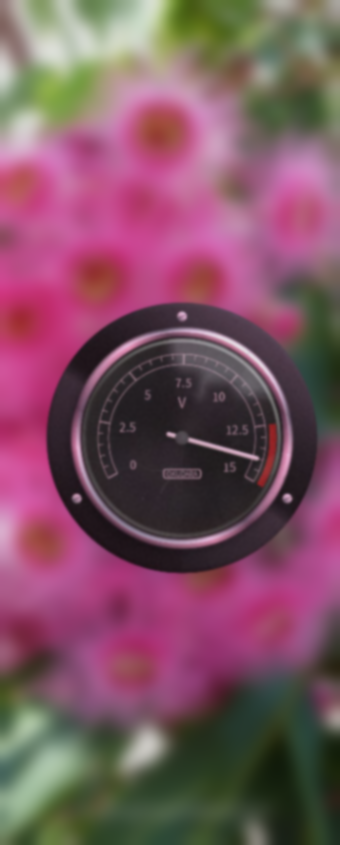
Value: 14 V
